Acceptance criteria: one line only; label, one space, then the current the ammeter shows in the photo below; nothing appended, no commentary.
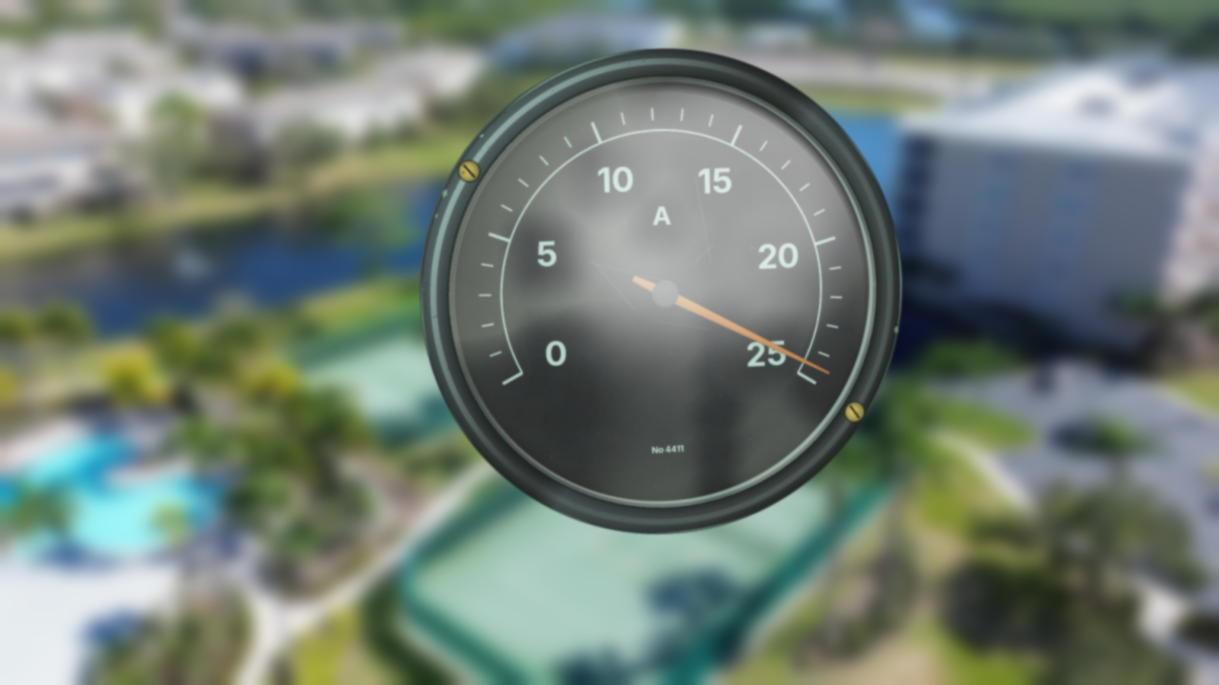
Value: 24.5 A
